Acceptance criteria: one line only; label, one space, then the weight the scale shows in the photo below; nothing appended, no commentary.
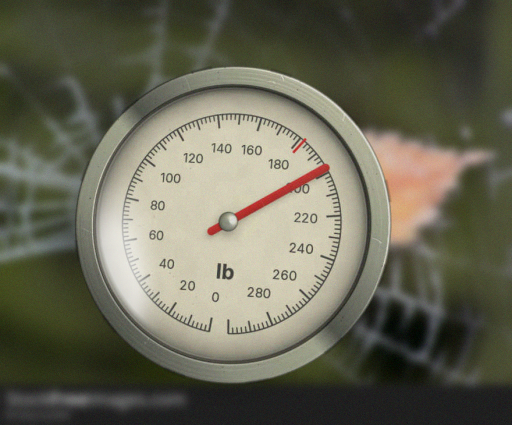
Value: 198 lb
